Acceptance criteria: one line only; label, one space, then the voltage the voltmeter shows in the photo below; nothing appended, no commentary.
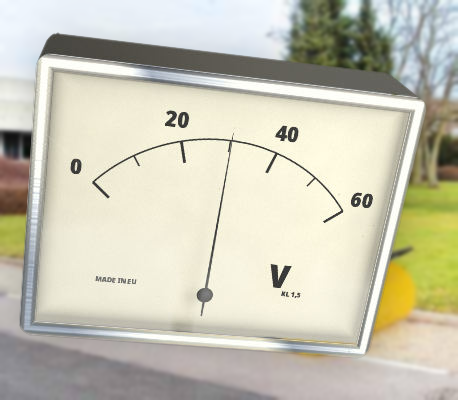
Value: 30 V
